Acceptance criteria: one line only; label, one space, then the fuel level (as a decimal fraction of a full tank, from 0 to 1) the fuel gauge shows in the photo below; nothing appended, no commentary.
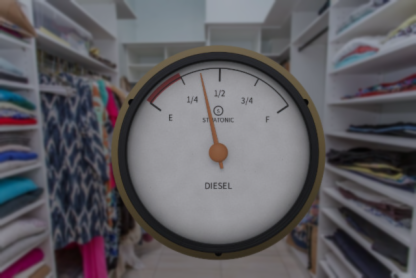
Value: 0.375
